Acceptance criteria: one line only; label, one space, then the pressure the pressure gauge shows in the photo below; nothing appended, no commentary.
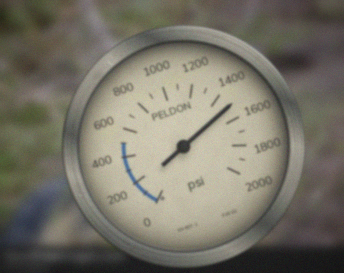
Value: 1500 psi
